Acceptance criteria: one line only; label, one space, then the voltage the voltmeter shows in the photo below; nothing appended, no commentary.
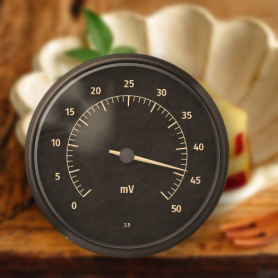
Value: 44 mV
